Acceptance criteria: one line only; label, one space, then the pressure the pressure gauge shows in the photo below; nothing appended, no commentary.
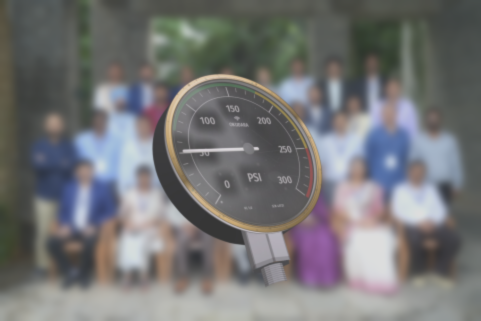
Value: 50 psi
